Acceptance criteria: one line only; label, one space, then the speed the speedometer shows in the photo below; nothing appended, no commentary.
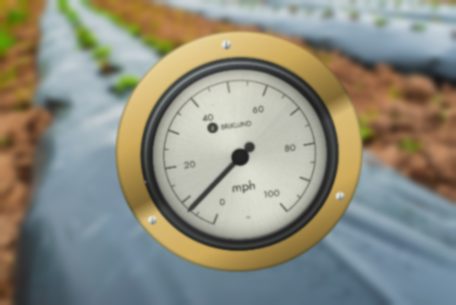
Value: 7.5 mph
